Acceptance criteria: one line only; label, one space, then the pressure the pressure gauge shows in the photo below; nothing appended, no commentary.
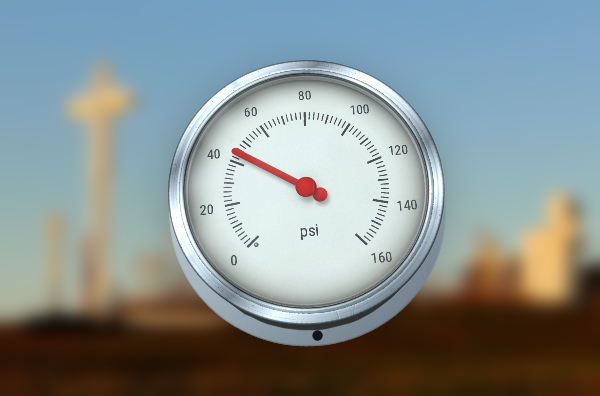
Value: 44 psi
